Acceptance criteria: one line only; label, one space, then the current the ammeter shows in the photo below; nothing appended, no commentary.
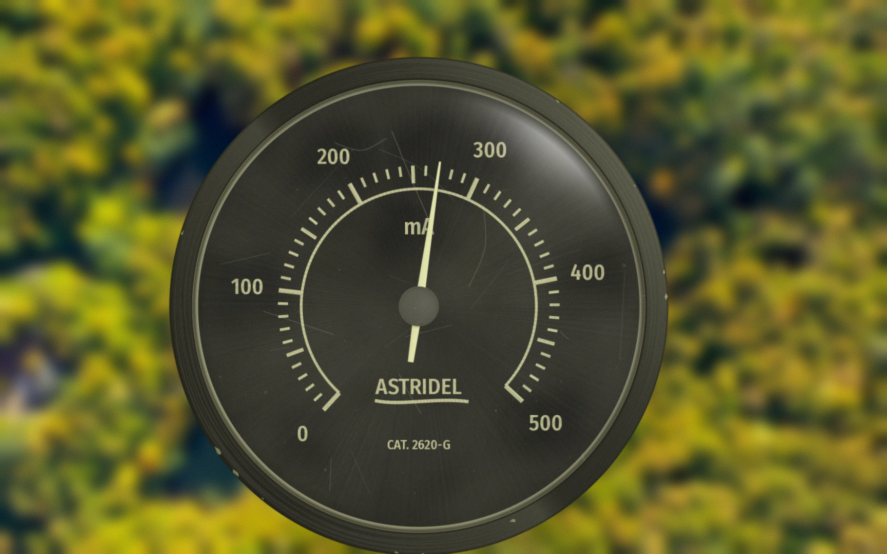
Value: 270 mA
